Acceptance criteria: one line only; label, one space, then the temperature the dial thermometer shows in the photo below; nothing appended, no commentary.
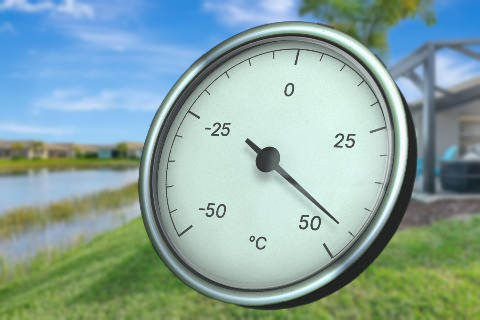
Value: 45 °C
